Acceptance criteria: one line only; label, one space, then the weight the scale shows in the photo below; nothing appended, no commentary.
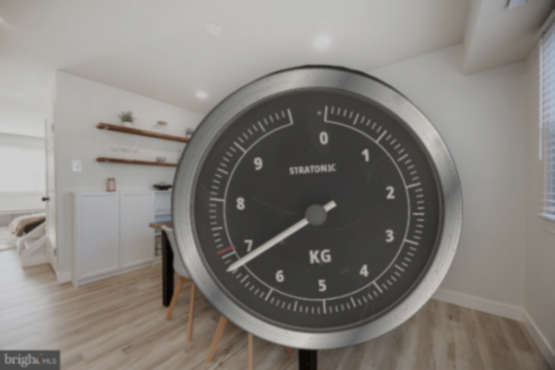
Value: 6.8 kg
